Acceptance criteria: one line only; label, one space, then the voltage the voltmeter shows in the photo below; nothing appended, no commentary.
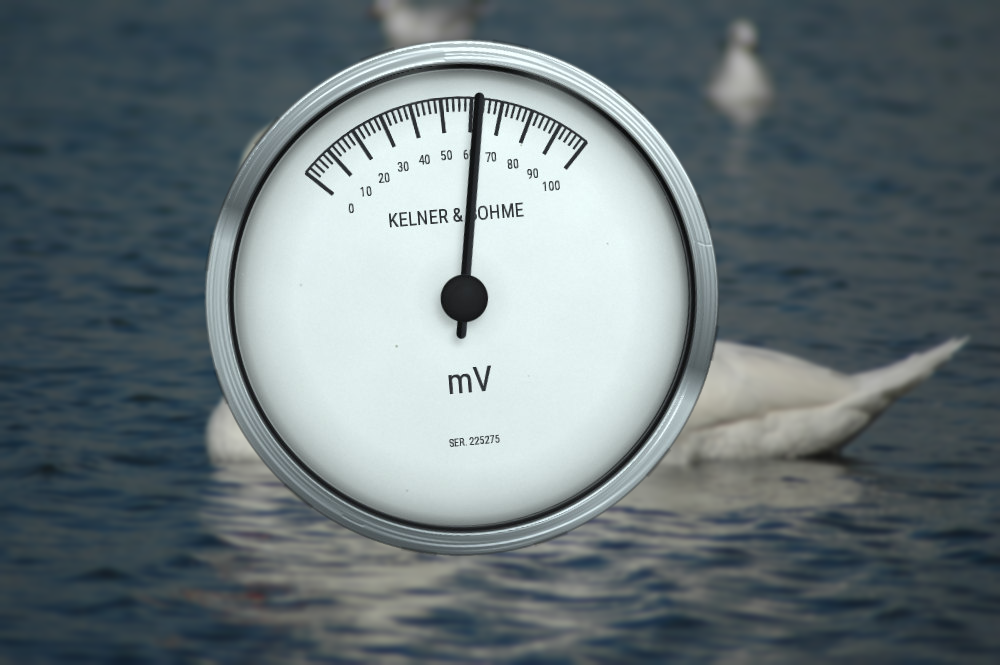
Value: 62 mV
